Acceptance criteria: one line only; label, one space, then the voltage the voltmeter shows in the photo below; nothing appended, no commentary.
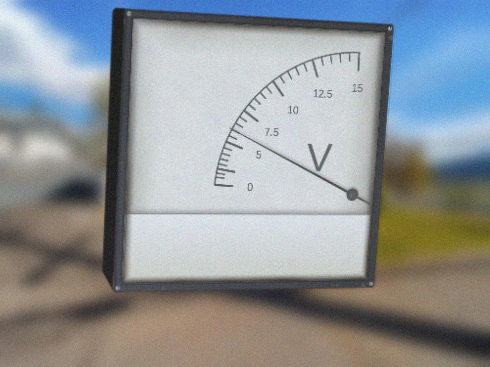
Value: 6 V
